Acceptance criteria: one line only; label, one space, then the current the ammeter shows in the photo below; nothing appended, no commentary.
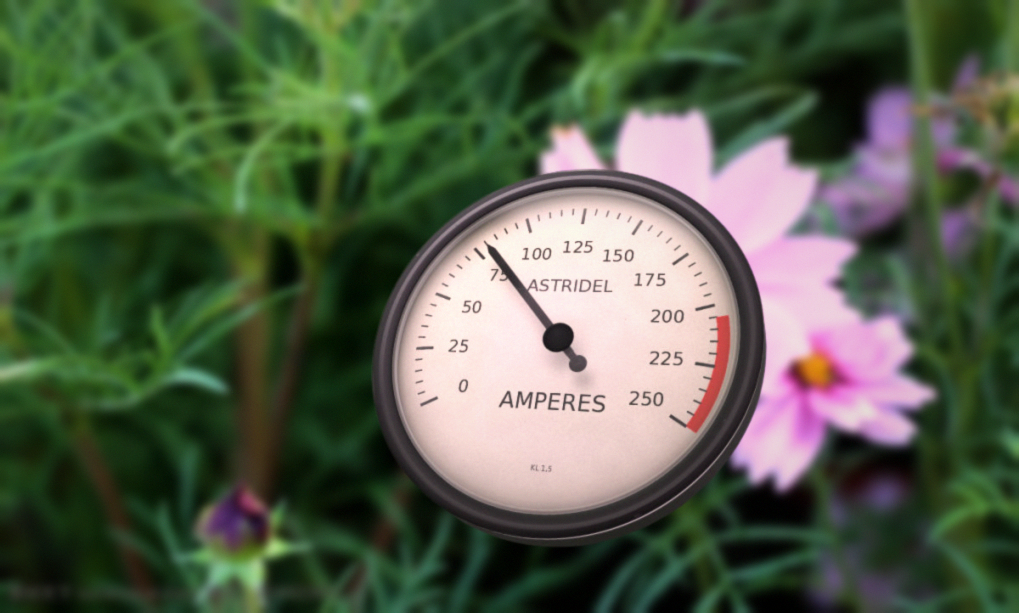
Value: 80 A
